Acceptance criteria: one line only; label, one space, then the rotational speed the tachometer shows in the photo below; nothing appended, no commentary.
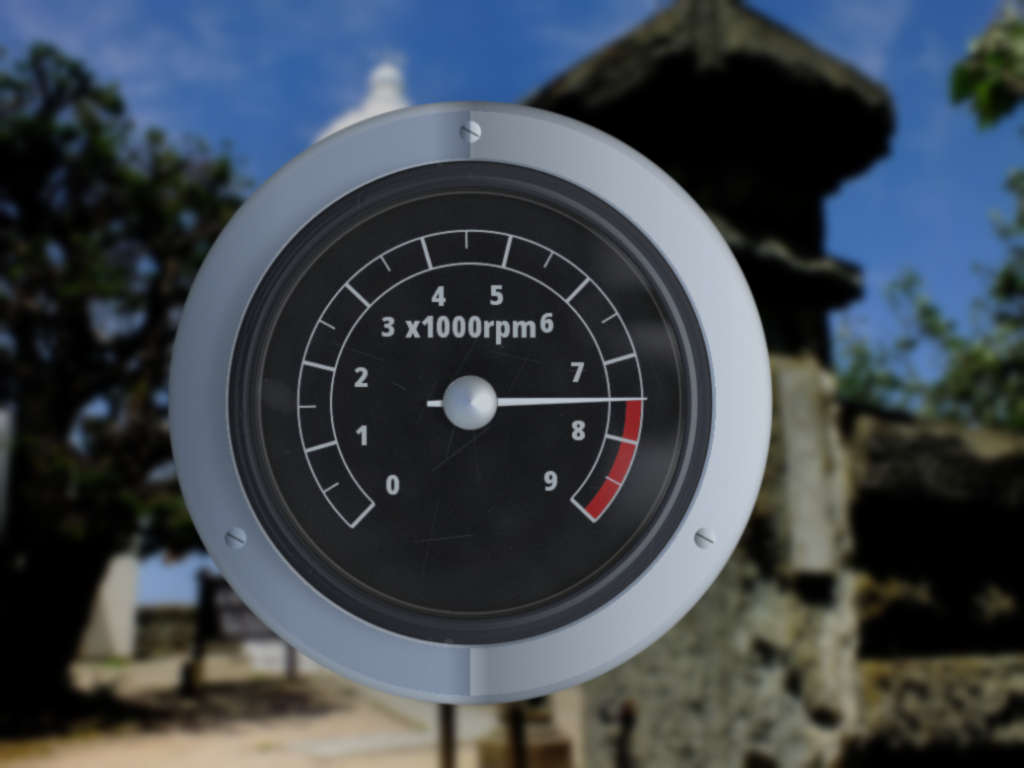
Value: 7500 rpm
